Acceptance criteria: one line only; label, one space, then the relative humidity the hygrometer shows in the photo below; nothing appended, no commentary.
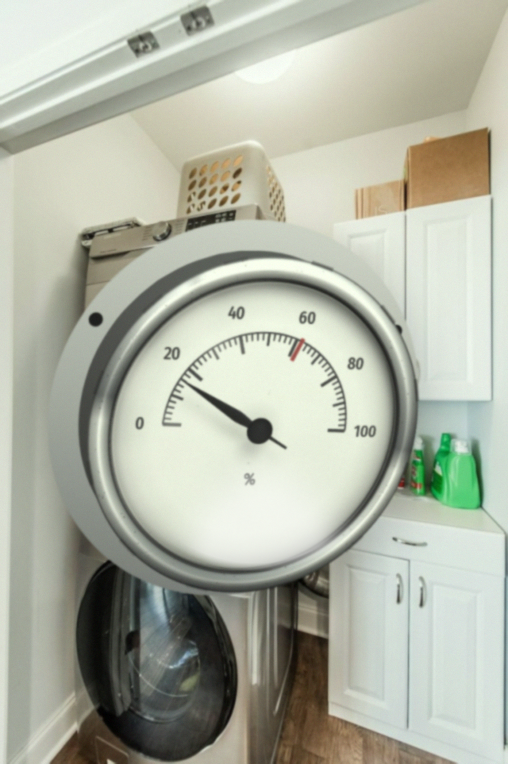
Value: 16 %
